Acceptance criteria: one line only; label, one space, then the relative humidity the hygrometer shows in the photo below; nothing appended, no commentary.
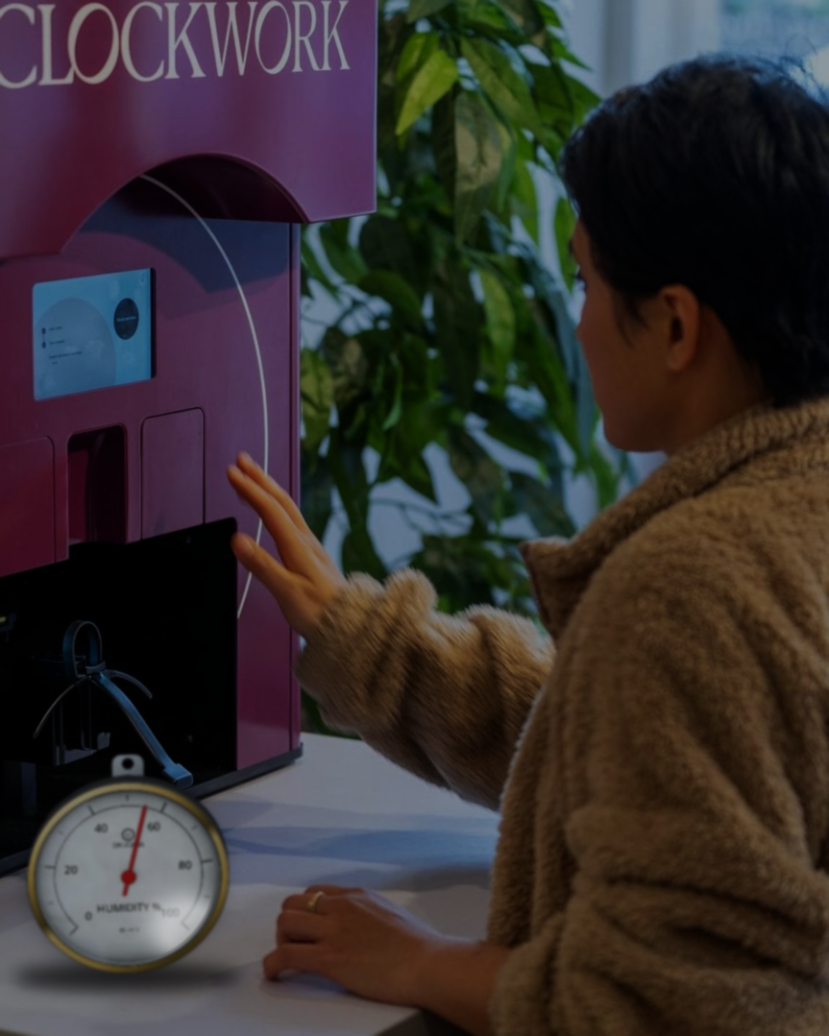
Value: 55 %
